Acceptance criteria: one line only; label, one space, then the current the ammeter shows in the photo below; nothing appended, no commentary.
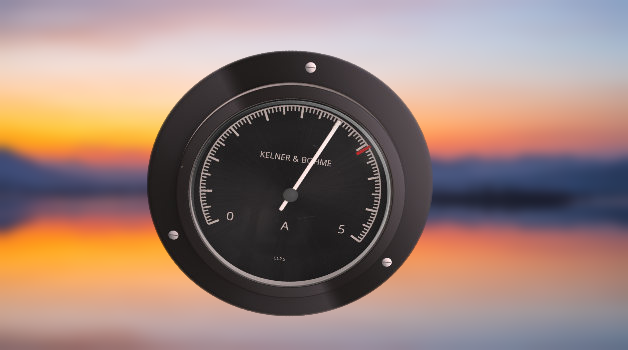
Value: 3 A
